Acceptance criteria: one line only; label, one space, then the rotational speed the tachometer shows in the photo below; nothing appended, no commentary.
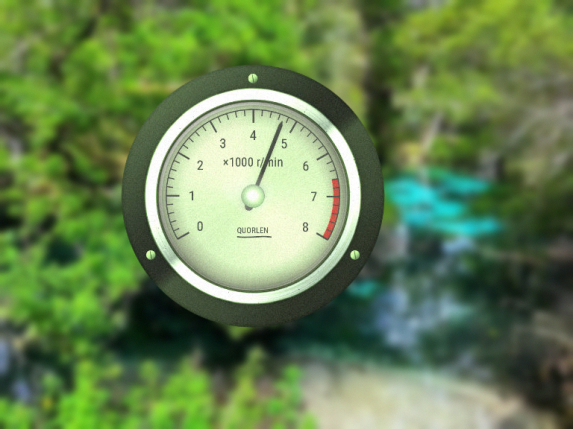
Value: 4700 rpm
